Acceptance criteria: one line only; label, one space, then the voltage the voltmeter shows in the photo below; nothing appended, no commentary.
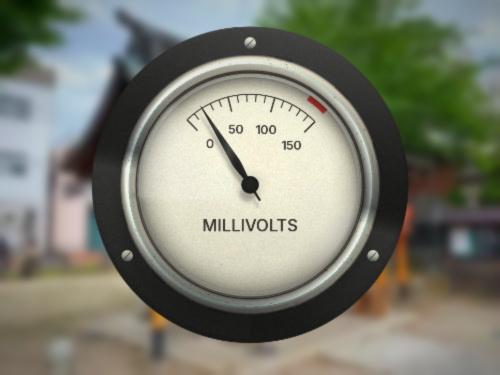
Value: 20 mV
